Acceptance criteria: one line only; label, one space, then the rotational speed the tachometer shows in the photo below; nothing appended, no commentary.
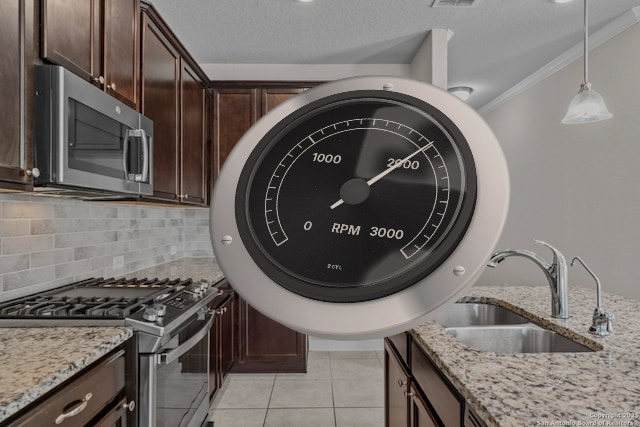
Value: 2000 rpm
